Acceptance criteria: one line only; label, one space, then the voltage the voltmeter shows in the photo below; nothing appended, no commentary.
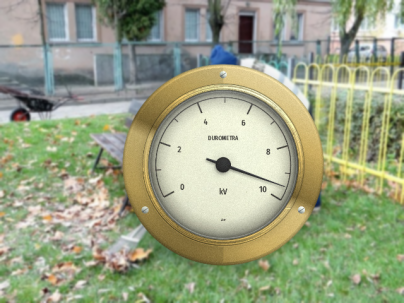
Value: 9.5 kV
